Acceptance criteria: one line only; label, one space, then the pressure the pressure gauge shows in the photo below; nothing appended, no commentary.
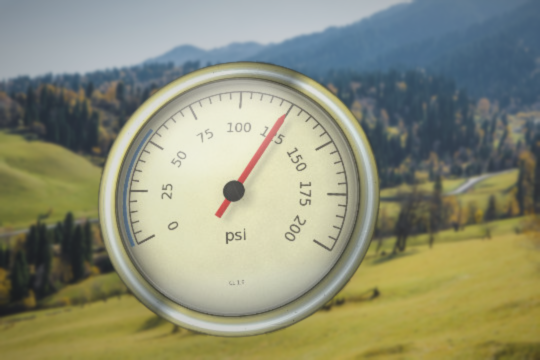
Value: 125 psi
